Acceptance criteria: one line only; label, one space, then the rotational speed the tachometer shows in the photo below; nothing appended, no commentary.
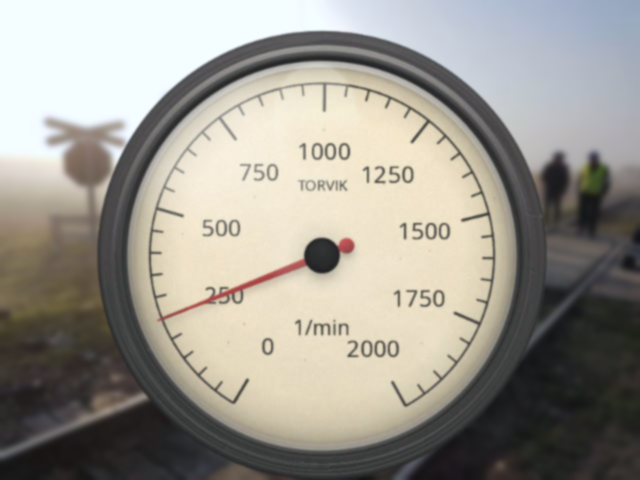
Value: 250 rpm
